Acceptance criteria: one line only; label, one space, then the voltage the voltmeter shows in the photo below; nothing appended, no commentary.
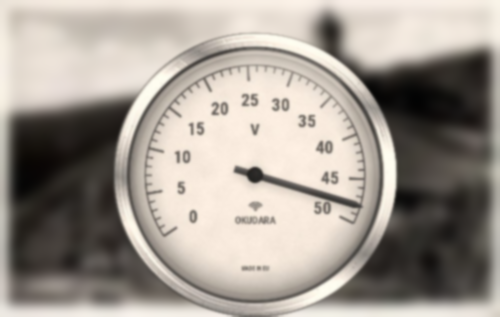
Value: 48 V
